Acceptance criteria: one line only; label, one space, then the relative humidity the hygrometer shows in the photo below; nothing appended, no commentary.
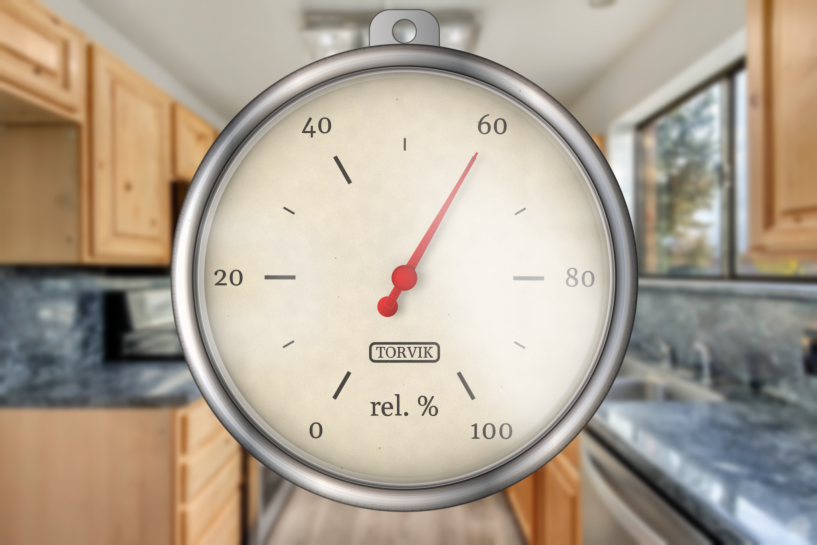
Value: 60 %
